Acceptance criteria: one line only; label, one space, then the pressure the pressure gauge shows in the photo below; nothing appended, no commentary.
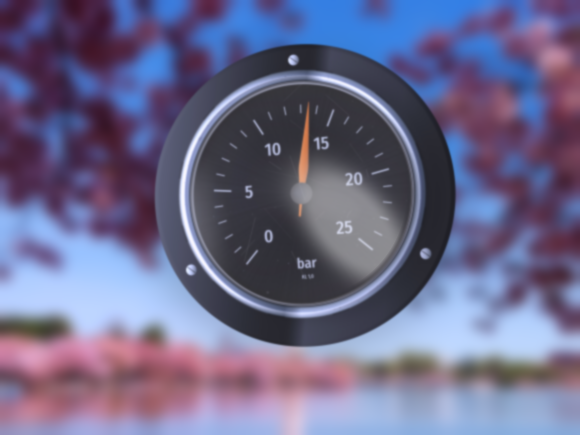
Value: 13.5 bar
